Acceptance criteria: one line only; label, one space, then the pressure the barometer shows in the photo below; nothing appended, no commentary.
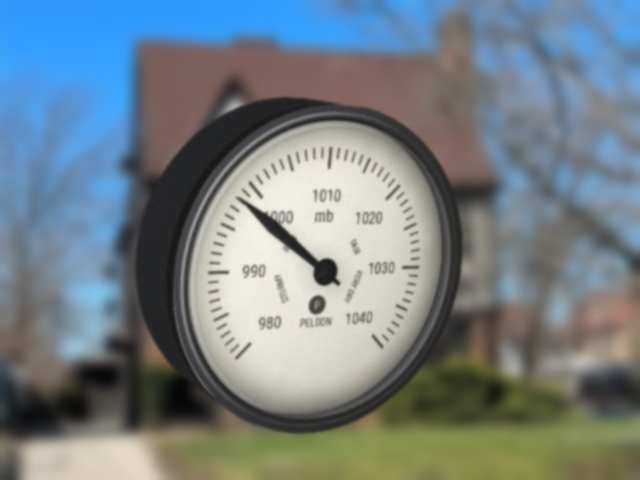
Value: 998 mbar
